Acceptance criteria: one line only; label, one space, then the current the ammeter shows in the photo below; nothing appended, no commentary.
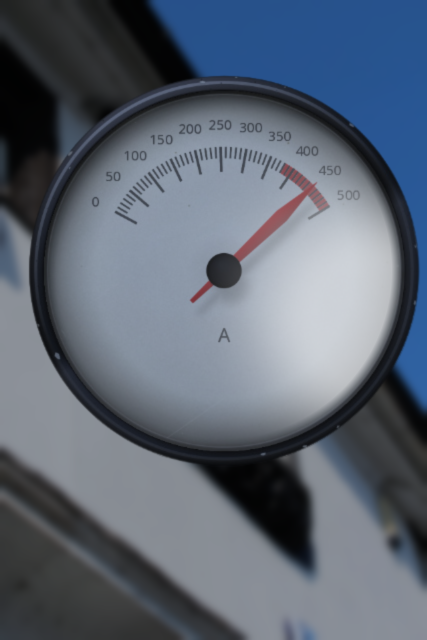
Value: 450 A
